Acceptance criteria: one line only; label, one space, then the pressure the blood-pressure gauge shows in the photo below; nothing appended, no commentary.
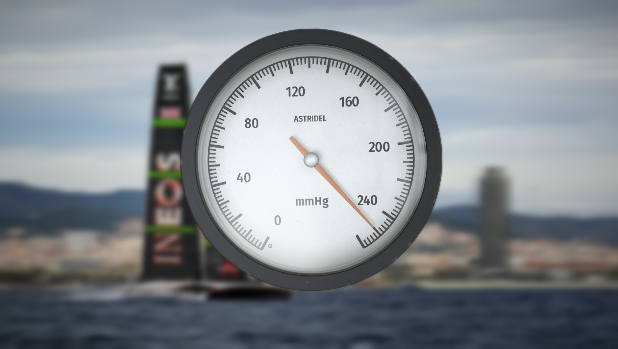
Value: 250 mmHg
